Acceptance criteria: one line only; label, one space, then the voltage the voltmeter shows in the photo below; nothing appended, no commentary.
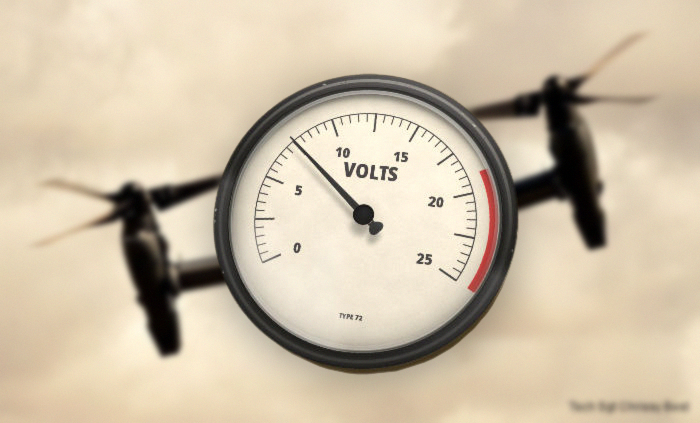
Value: 7.5 V
